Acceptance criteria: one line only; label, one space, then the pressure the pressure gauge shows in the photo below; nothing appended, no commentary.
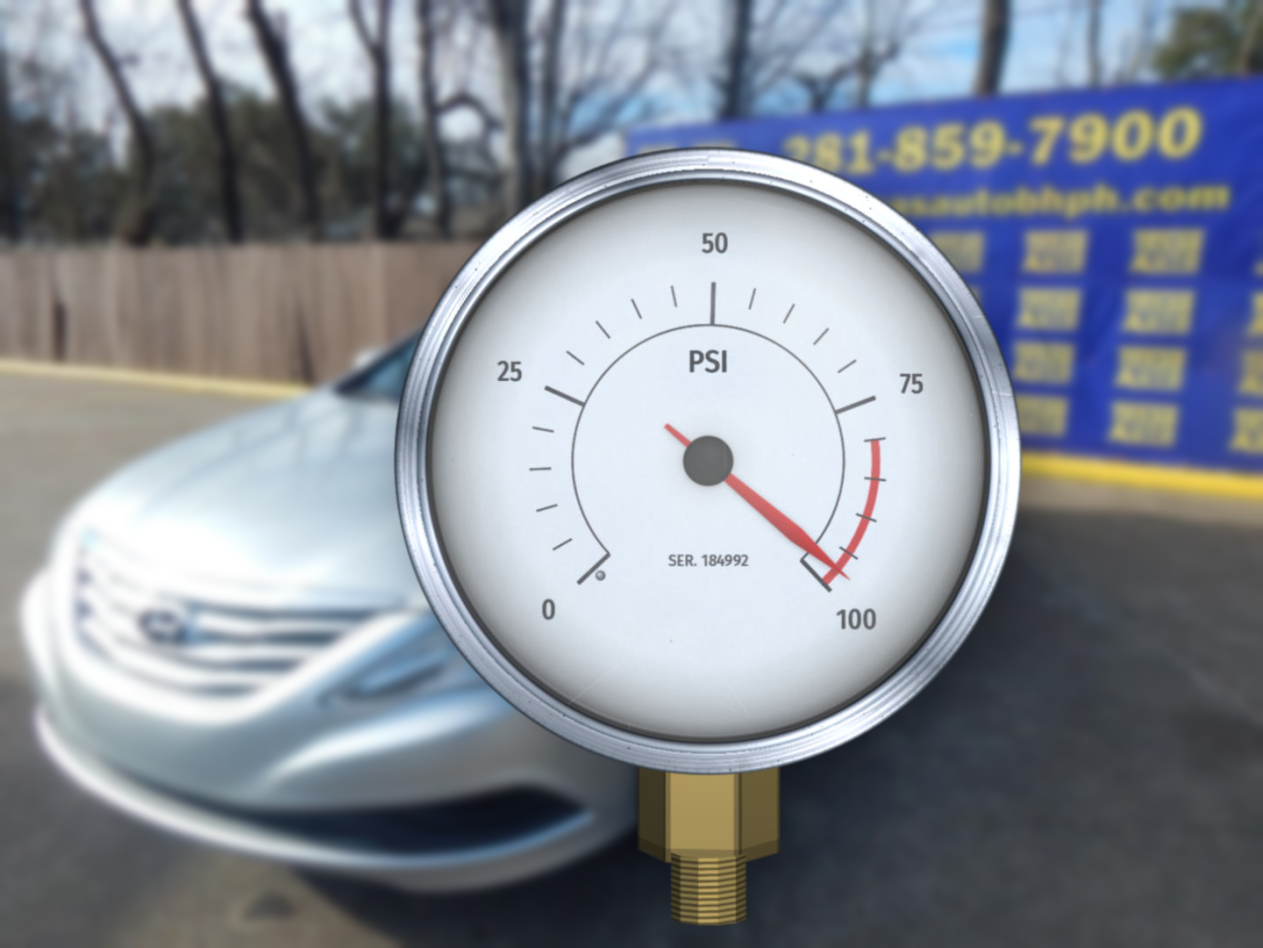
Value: 97.5 psi
